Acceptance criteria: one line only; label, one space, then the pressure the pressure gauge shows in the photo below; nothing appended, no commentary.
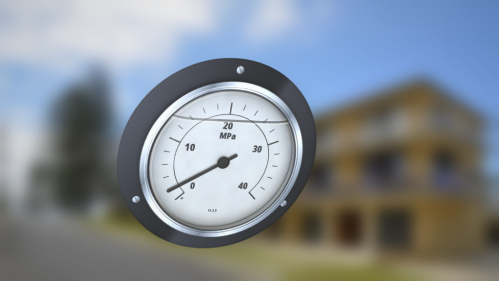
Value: 2 MPa
